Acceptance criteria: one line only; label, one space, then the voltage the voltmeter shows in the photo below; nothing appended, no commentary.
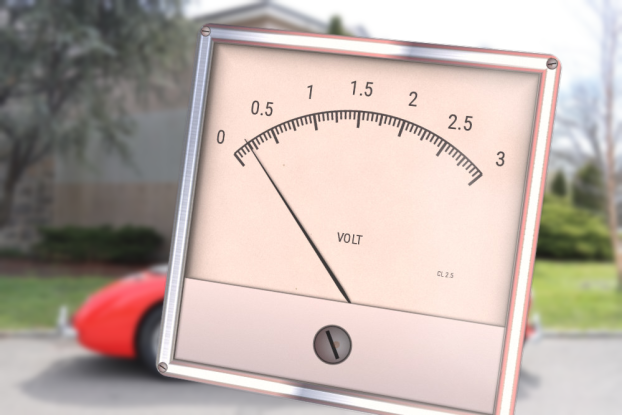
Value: 0.2 V
